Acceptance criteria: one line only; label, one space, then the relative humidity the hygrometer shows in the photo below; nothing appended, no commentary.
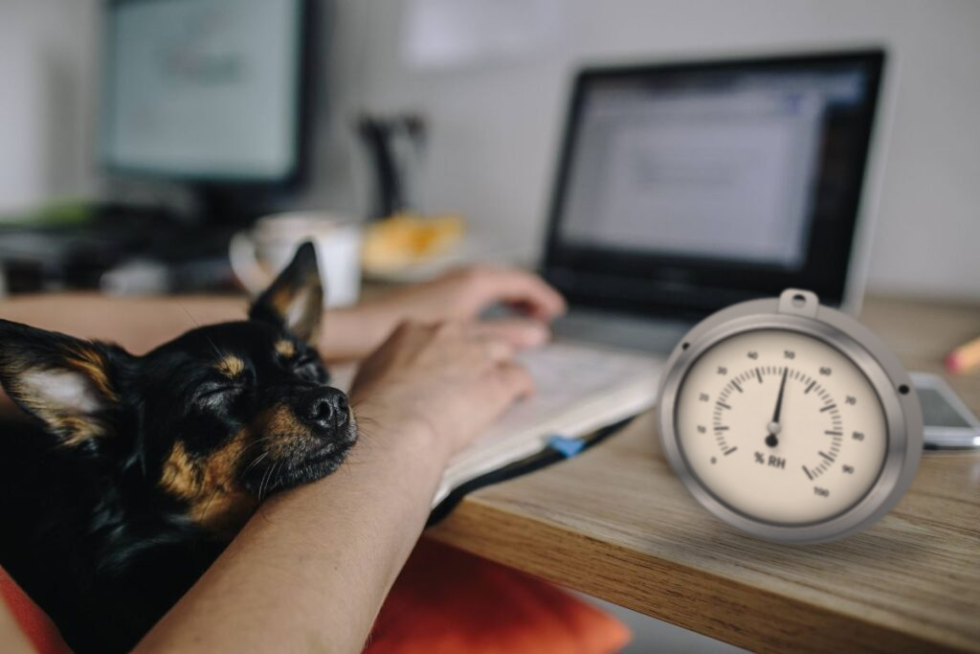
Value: 50 %
